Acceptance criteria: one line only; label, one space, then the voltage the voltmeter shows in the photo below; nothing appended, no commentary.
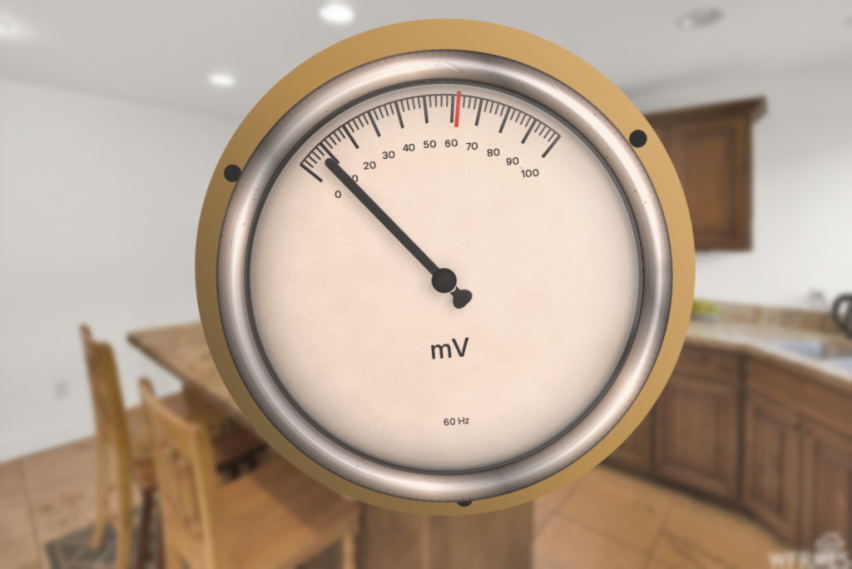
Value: 8 mV
